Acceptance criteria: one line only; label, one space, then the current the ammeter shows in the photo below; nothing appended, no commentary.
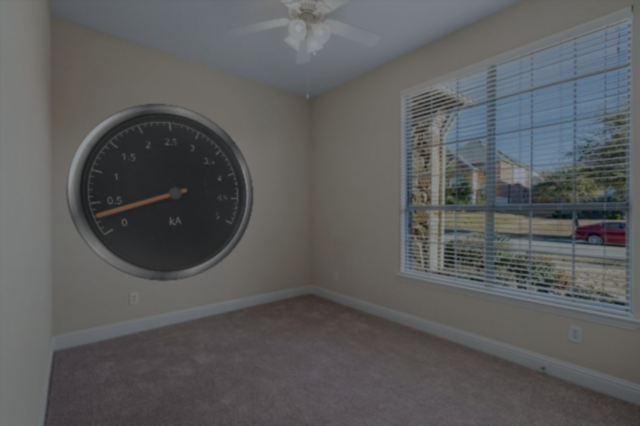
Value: 0.3 kA
